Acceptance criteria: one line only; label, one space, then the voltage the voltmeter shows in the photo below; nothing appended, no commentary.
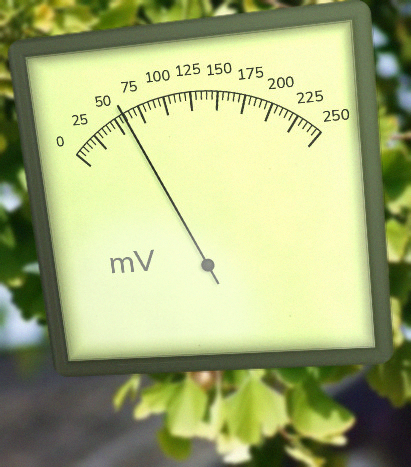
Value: 60 mV
